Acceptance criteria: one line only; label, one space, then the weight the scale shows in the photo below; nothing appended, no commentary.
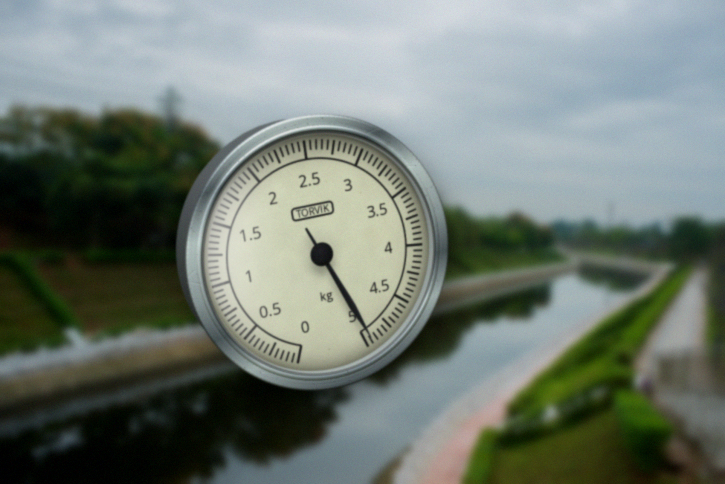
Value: 4.95 kg
